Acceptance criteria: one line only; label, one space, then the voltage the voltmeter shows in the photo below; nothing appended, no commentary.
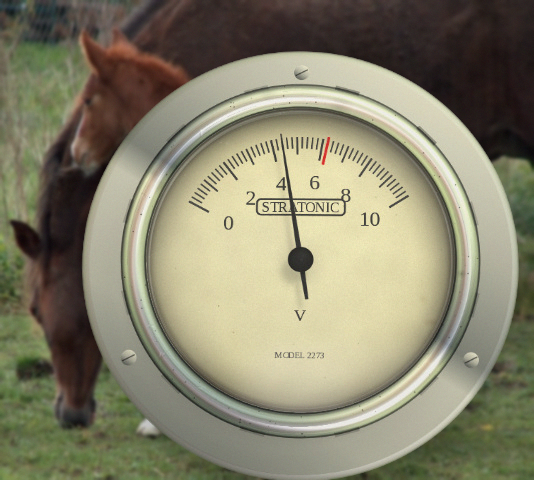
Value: 4.4 V
